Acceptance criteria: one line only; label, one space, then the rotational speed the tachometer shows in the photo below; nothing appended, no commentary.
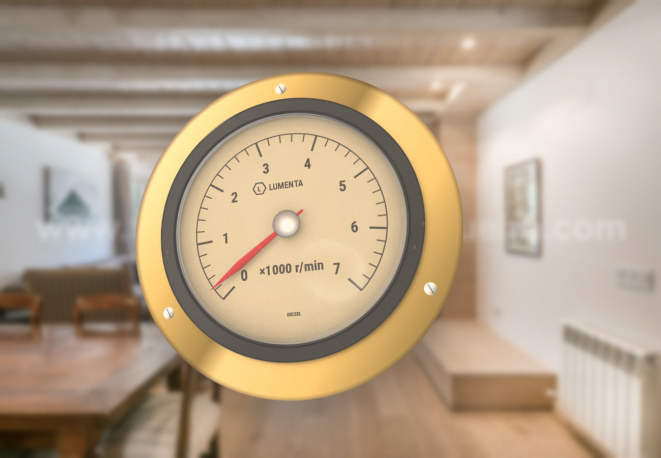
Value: 200 rpm
